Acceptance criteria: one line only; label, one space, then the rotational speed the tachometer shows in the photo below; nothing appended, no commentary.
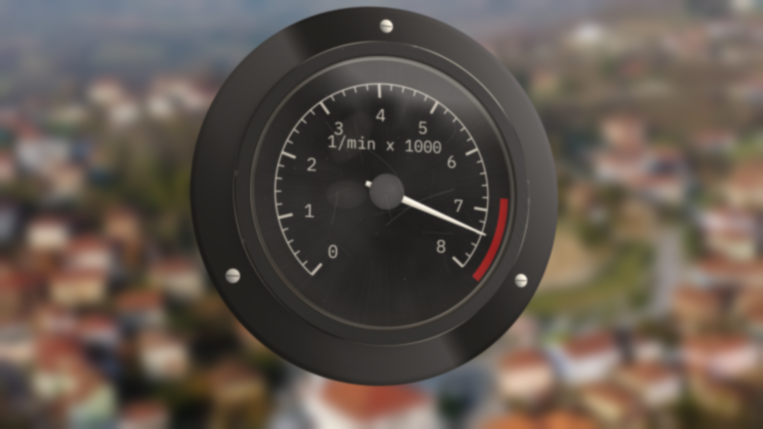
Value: 7400 rpm
